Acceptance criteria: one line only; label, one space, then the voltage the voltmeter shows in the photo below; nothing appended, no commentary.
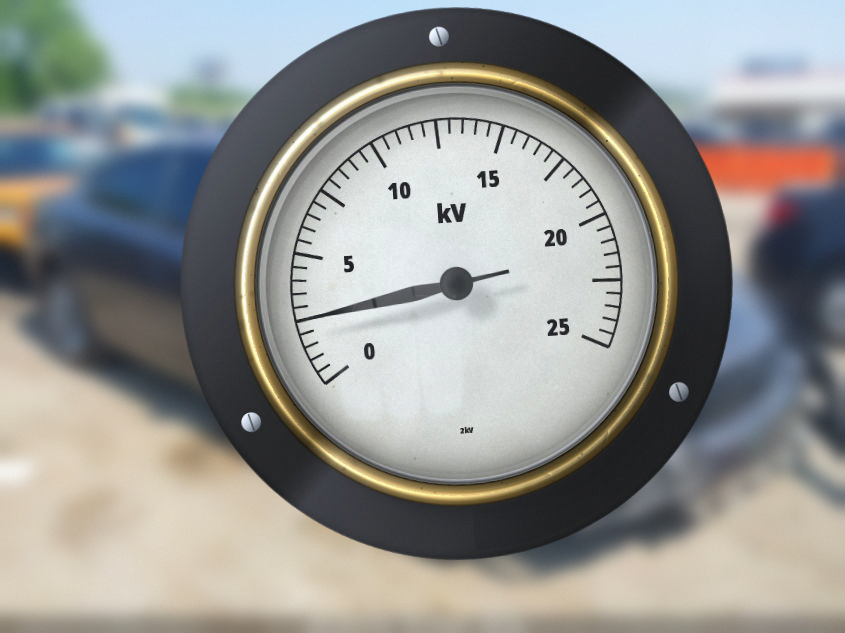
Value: 2.5 kV
